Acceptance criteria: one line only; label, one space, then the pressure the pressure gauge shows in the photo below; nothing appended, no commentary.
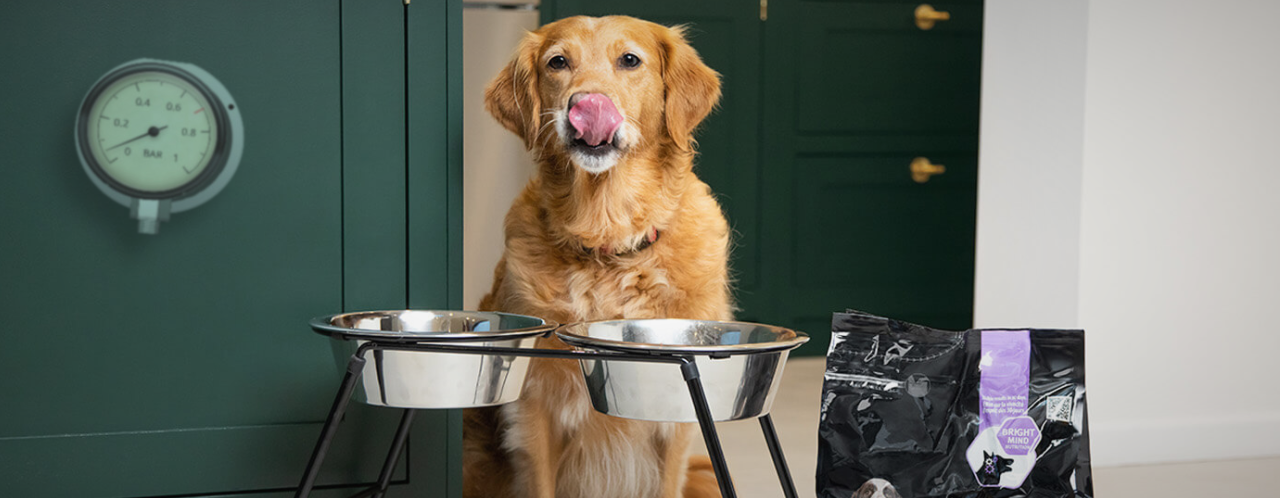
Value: 0.05 bar
